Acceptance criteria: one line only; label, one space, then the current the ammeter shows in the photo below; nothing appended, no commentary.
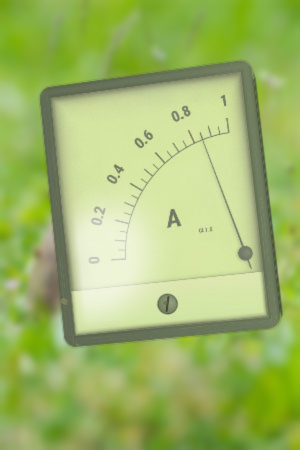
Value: 0.85 A
